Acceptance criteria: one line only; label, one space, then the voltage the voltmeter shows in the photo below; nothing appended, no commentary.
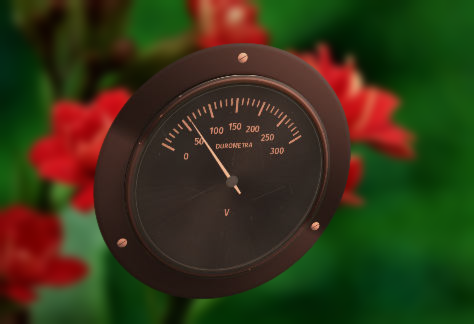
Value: 60 V
